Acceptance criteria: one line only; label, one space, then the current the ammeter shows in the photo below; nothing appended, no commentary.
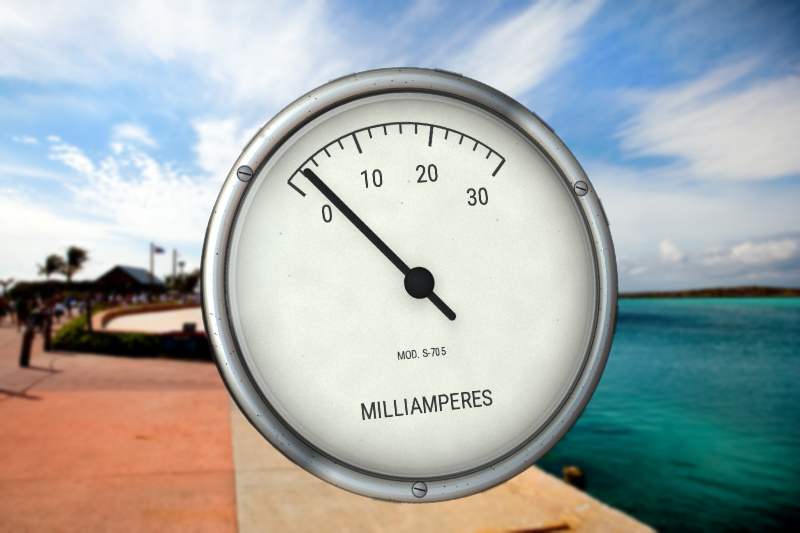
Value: 2 mA
